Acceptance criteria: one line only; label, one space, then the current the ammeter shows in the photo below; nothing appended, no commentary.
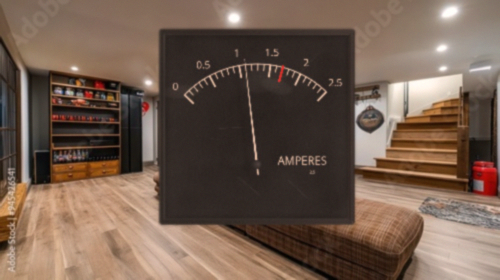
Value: 1.1 A
